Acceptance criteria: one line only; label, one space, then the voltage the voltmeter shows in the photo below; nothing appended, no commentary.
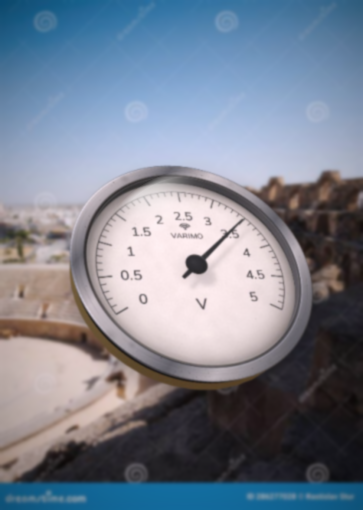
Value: 3.5 V
